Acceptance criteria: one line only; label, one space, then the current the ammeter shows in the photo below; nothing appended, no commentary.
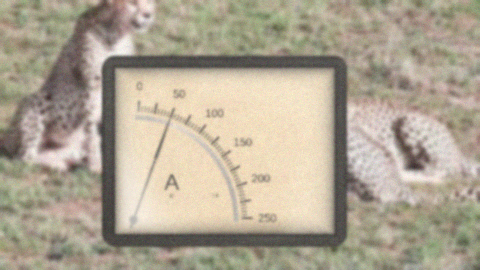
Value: 50 A
